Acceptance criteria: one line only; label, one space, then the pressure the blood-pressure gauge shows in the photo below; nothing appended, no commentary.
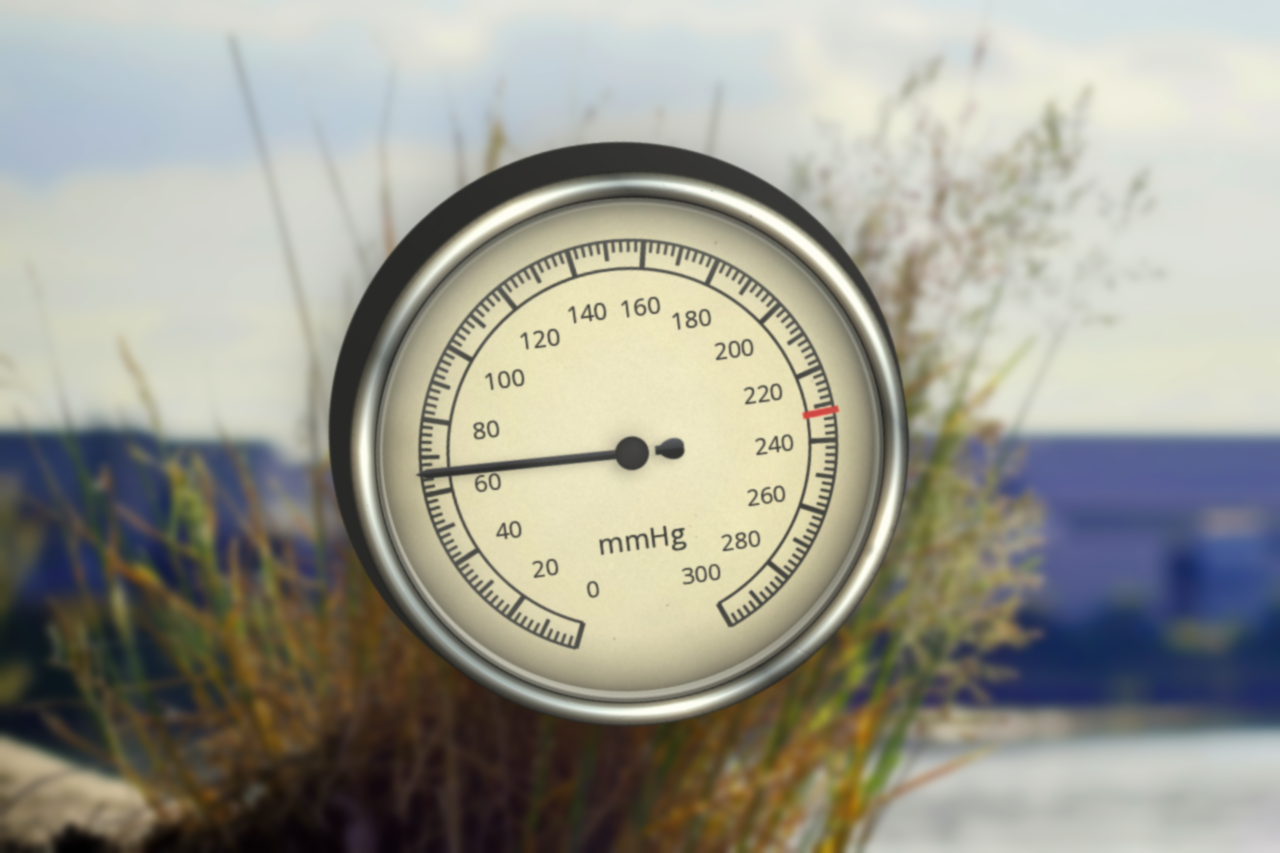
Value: 66 mmHg
